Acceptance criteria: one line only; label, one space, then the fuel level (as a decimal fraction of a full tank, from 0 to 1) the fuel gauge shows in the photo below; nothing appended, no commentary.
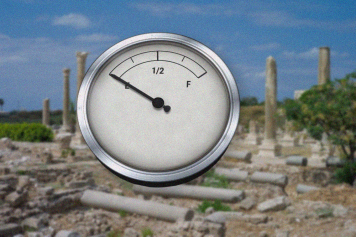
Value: 0
